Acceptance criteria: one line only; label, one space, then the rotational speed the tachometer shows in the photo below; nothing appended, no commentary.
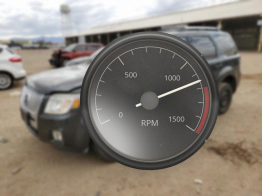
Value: 1150 rpm
